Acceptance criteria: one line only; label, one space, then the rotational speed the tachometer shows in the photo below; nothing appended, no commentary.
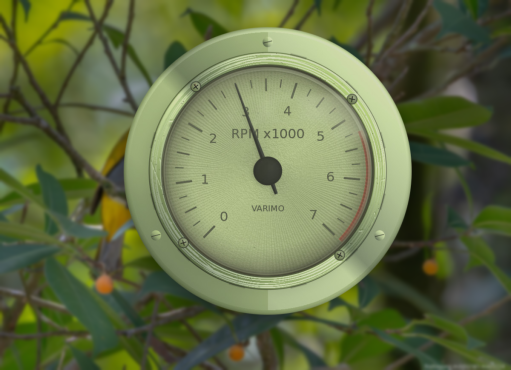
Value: 3000 rpm
